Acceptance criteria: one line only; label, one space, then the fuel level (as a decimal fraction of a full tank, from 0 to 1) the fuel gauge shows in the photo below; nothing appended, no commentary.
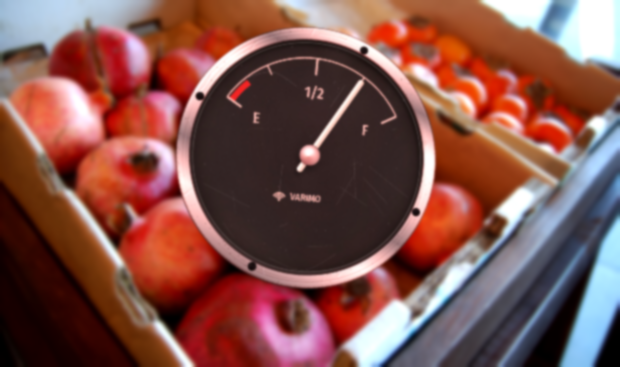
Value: 0.75
